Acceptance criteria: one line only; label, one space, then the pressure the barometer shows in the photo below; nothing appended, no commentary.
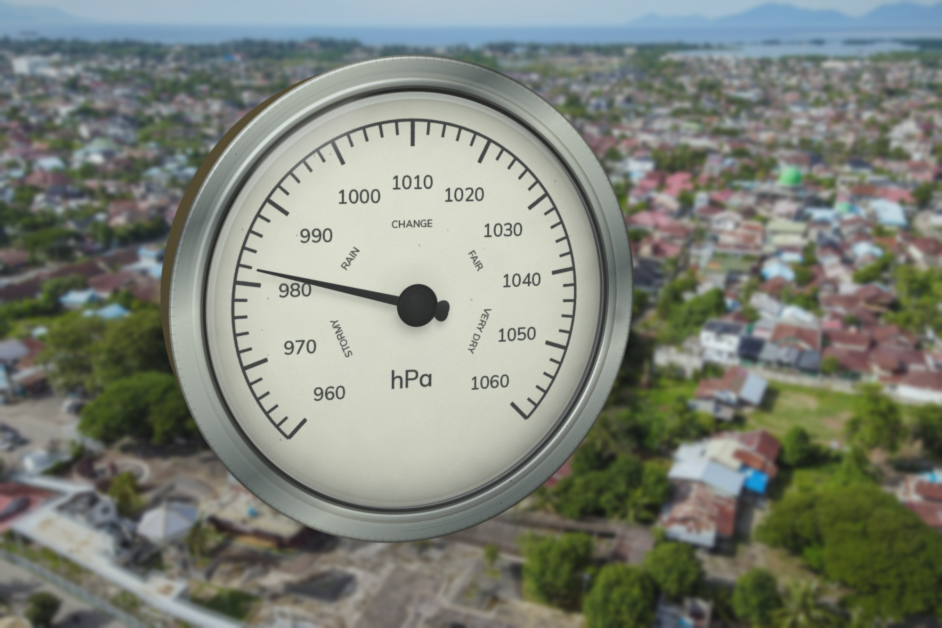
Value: 982 hPa
